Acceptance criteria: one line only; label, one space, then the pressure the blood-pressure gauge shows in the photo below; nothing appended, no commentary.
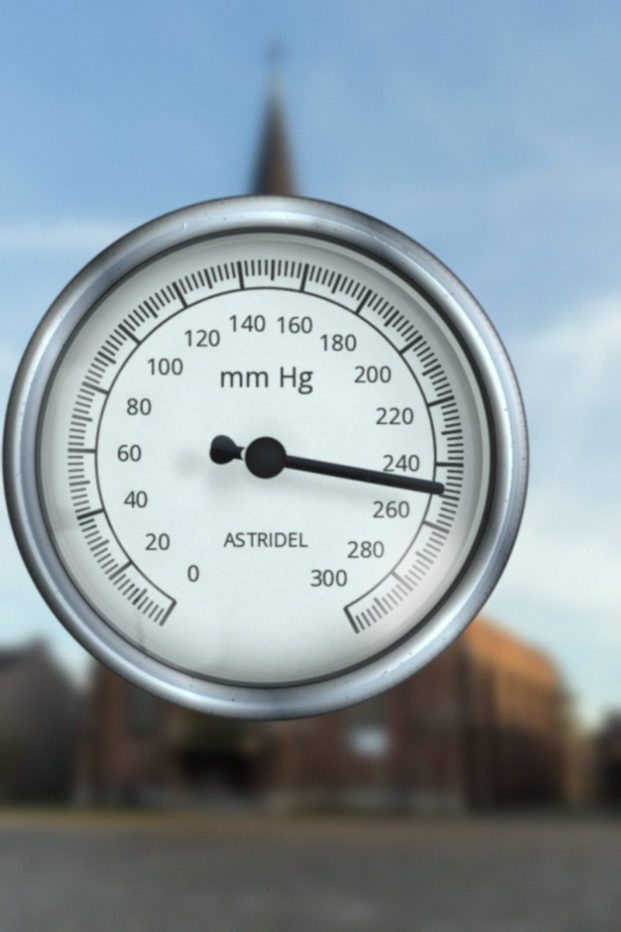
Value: 248 mmHg
